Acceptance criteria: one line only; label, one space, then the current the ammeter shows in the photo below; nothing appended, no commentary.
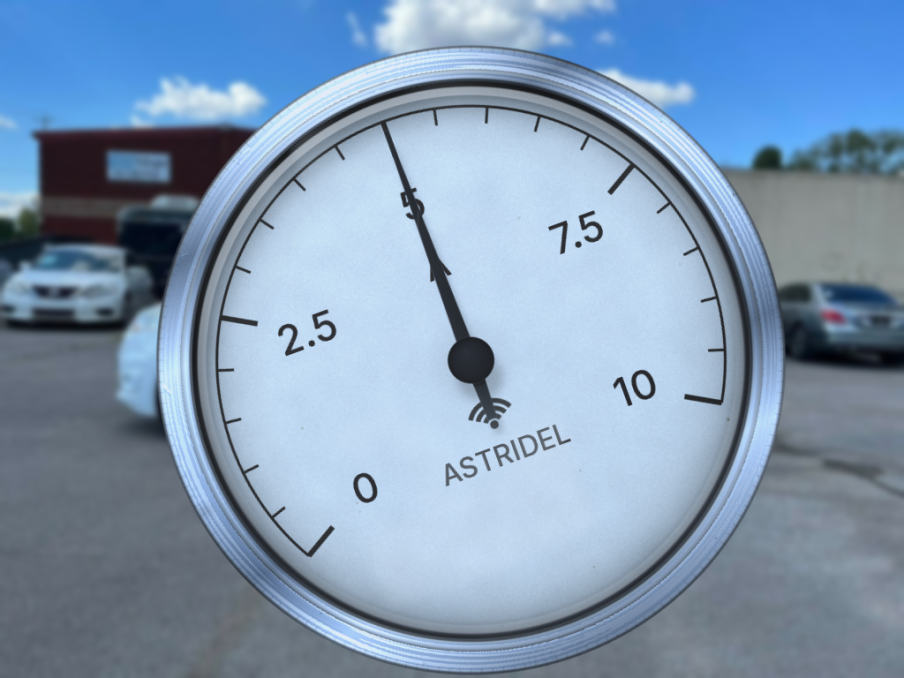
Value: 5 A
